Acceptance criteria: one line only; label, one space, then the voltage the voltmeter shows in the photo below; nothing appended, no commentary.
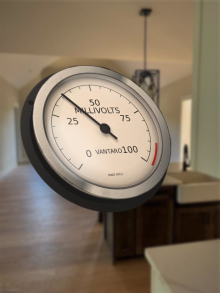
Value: 35 mV
